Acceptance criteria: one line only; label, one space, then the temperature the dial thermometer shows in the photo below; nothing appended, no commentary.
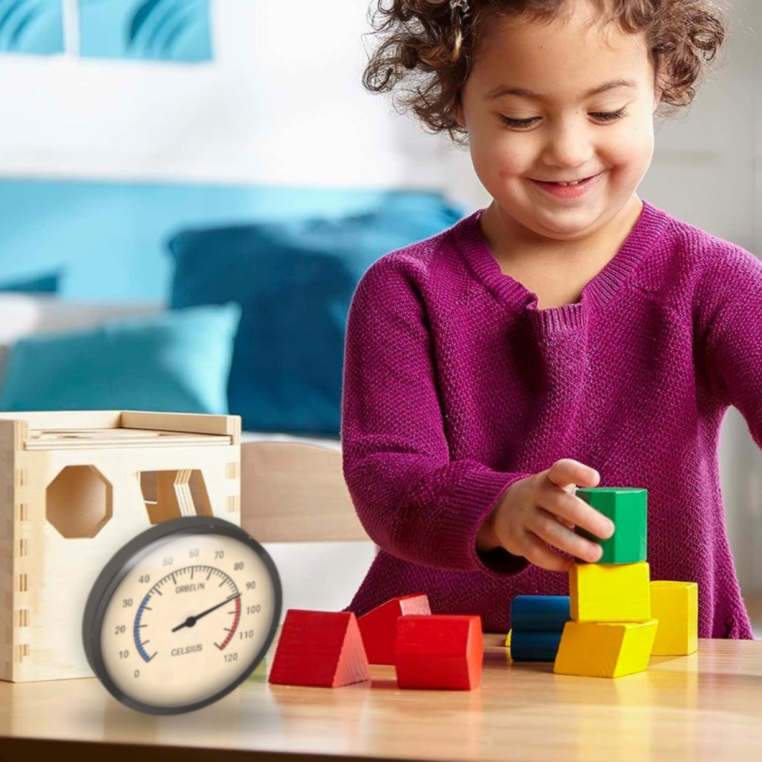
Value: 90 °C
